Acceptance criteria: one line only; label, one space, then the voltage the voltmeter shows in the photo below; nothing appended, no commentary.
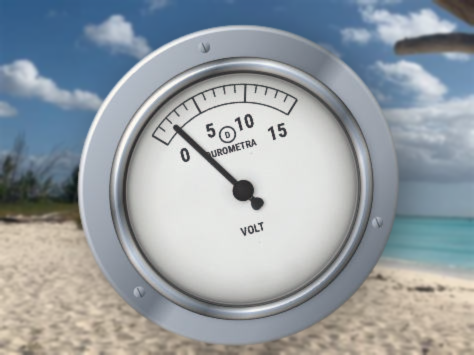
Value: 2 V
